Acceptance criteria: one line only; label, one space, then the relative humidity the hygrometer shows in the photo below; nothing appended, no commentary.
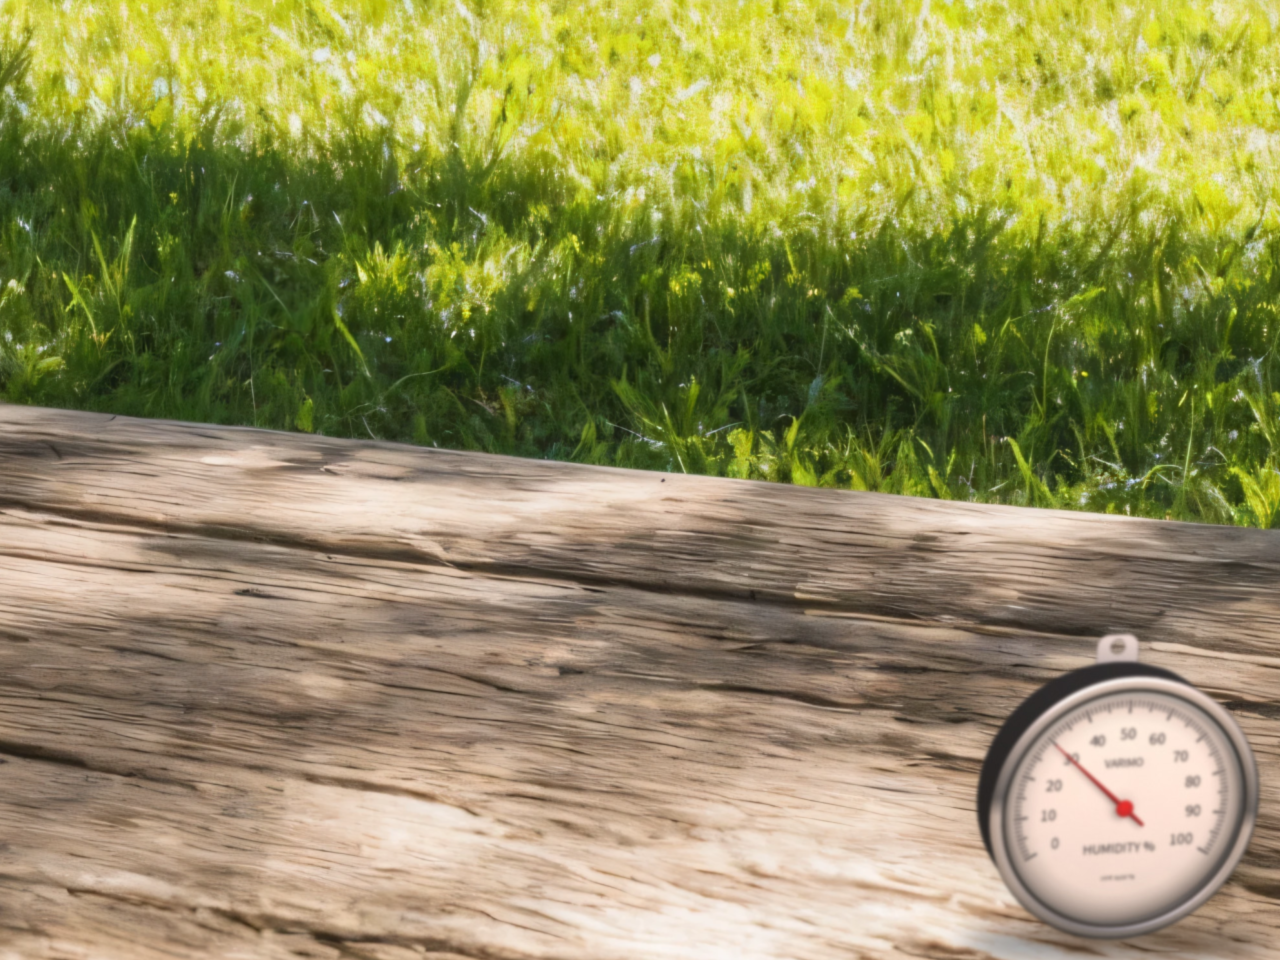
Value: 30 %
